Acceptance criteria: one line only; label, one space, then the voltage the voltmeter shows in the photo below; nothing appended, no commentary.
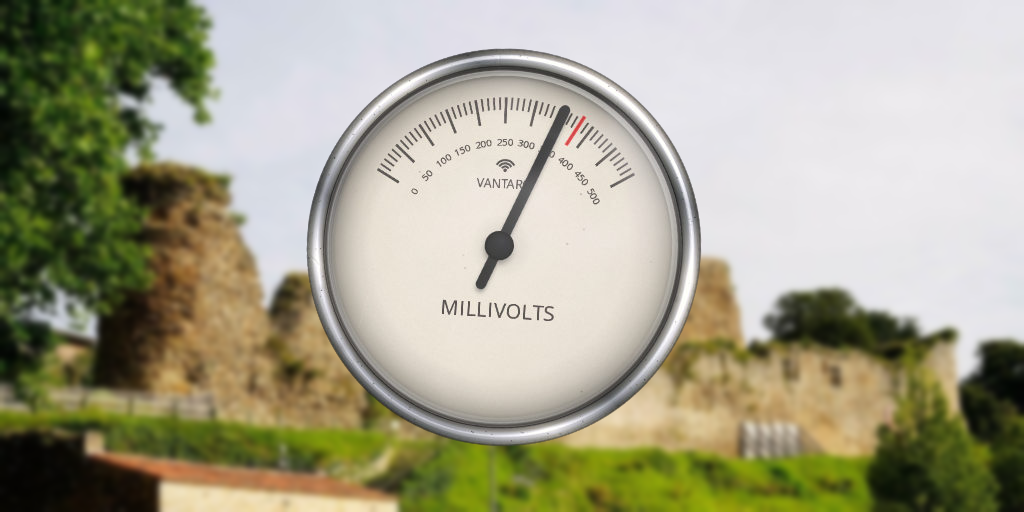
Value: 350 mV
